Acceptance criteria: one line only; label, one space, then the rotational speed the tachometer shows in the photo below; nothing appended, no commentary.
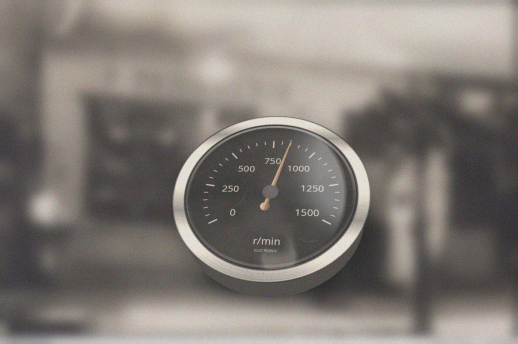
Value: 850 rpm
